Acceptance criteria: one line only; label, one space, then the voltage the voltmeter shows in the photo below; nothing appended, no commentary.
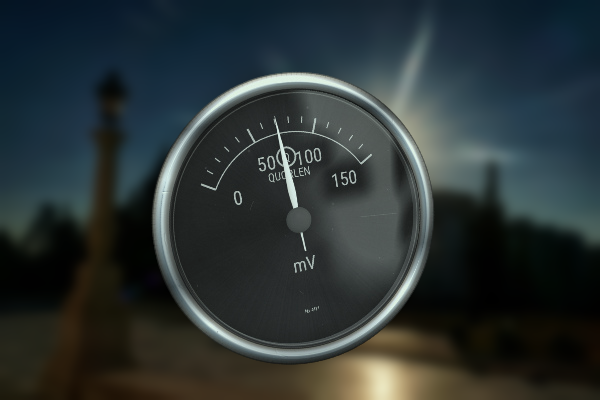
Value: 70 mV
